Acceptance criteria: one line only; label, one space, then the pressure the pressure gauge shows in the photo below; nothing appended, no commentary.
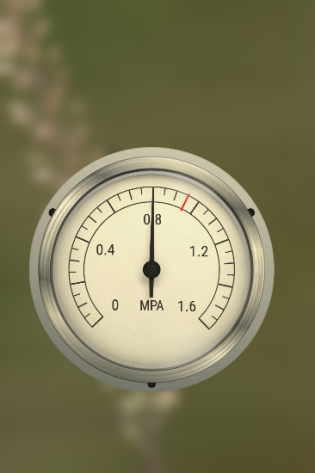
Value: 0.8 MPa
